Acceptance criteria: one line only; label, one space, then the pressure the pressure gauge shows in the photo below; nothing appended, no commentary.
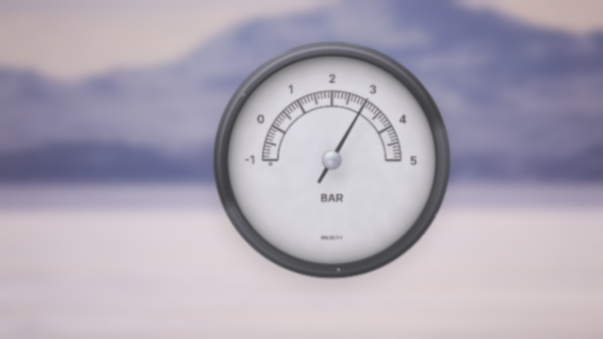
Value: 3 bar
